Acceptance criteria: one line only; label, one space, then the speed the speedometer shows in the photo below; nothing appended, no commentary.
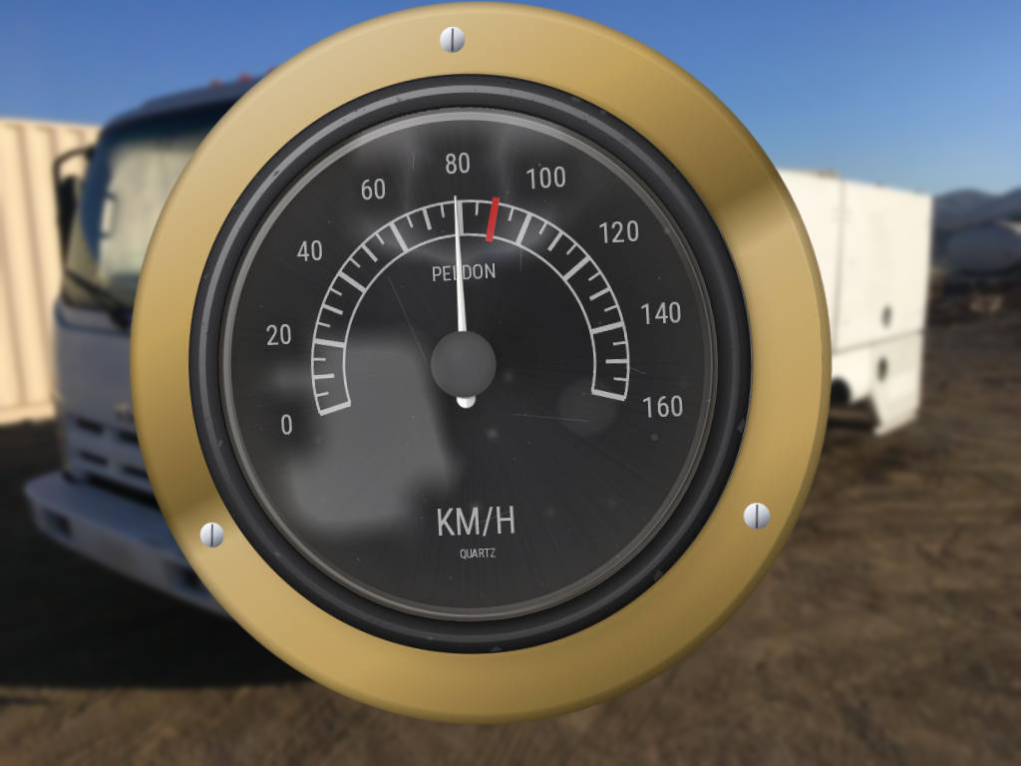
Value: 80 km/h
